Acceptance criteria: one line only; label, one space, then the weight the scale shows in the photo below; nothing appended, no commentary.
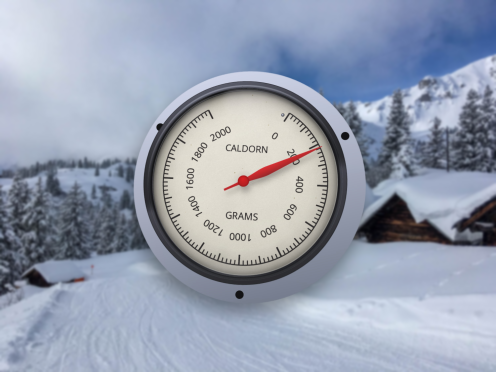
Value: 220 g
